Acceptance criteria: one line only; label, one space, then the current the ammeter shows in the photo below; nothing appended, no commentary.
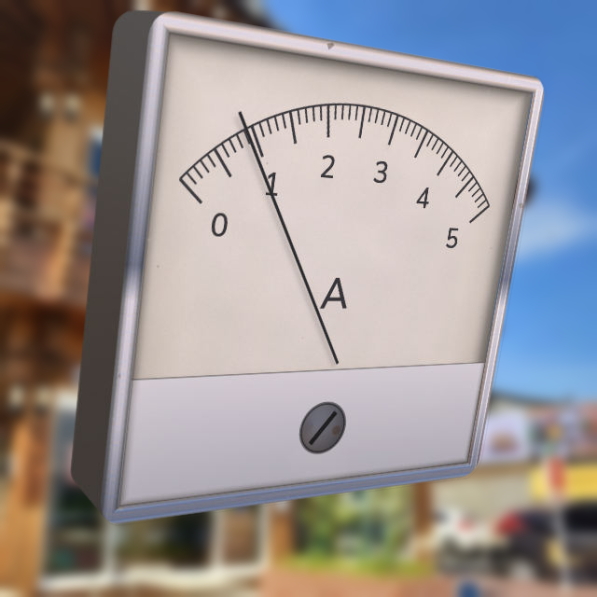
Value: 0.9 A
